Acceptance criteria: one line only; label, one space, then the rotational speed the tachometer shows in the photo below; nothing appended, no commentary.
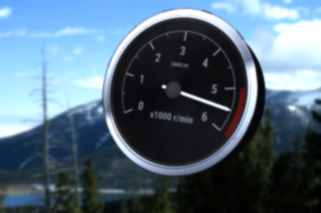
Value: 5500 rpm
